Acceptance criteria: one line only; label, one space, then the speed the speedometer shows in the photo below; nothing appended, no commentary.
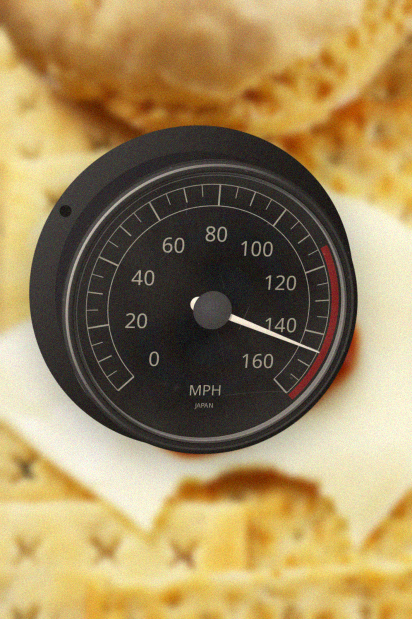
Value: 145 mph
